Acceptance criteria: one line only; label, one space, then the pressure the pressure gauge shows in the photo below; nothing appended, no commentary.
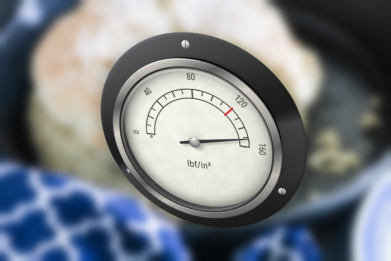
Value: 150 psi
